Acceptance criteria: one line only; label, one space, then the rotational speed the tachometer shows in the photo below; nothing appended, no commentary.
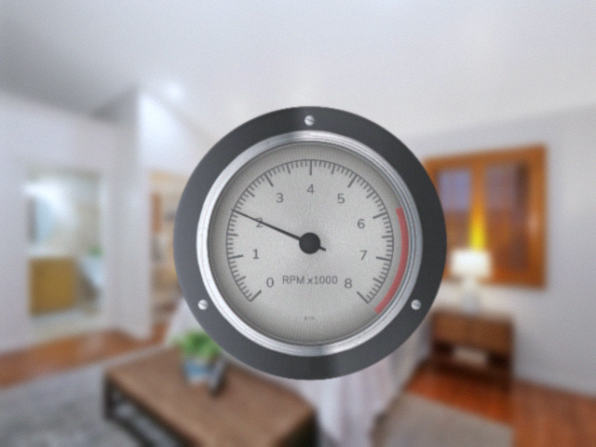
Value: 2000 rpm
